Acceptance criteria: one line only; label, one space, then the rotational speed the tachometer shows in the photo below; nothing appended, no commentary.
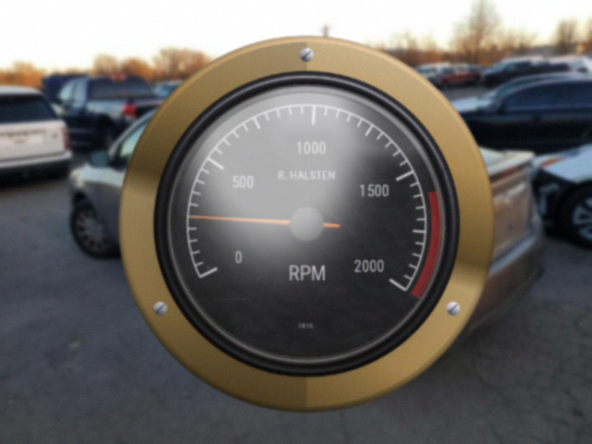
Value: 250 rpm
